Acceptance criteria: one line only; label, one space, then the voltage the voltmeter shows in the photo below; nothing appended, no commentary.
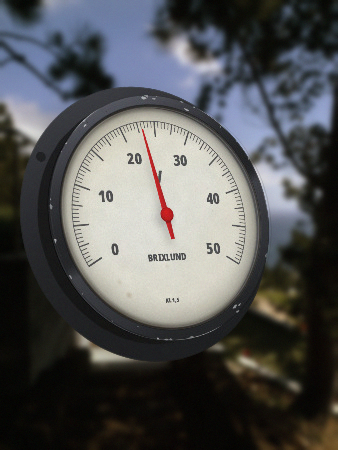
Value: 22.5 V
